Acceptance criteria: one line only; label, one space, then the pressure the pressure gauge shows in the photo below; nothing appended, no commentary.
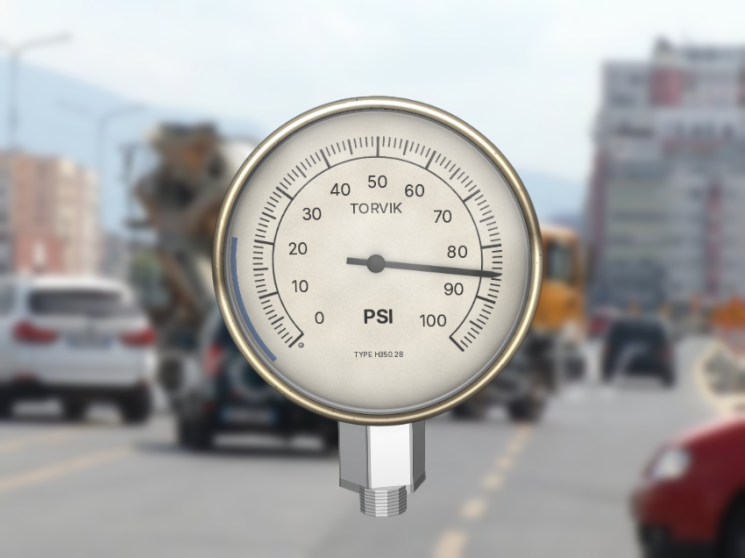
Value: 85 psi
